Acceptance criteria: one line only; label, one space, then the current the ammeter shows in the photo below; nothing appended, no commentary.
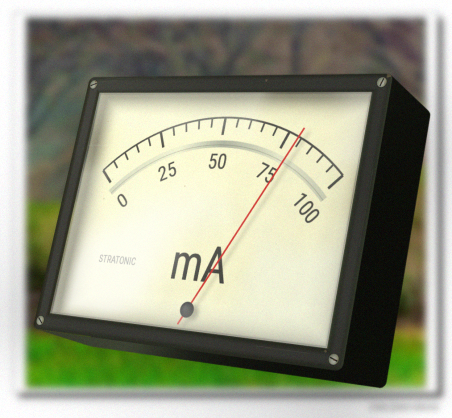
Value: 80 mA
